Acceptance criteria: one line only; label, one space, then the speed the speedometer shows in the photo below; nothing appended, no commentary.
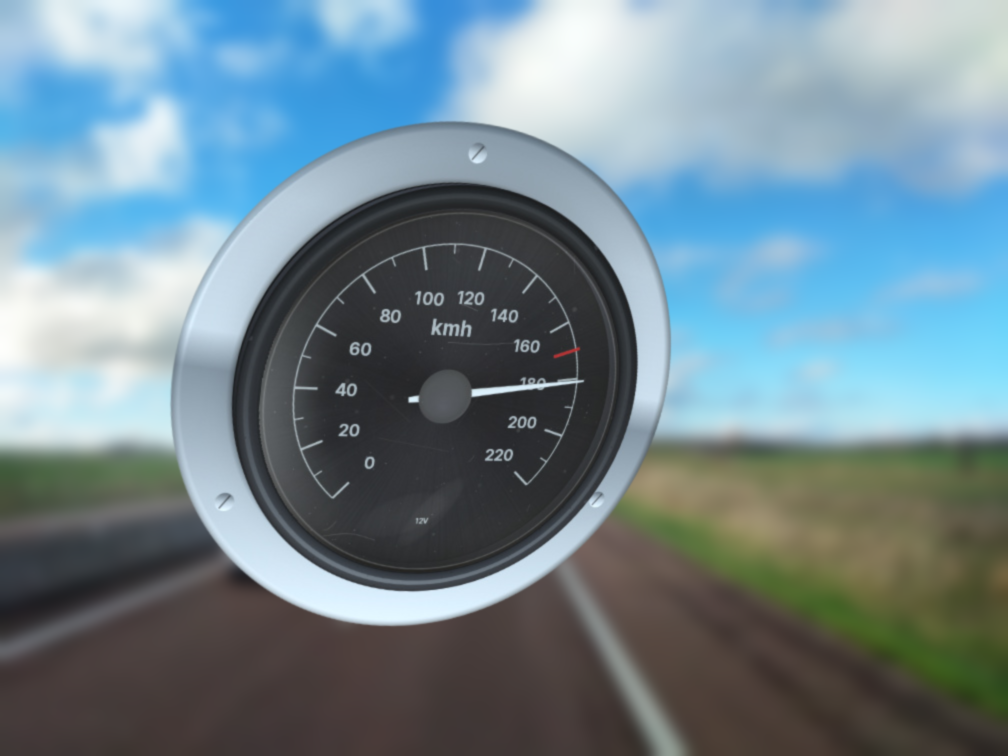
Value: 180 km/h
